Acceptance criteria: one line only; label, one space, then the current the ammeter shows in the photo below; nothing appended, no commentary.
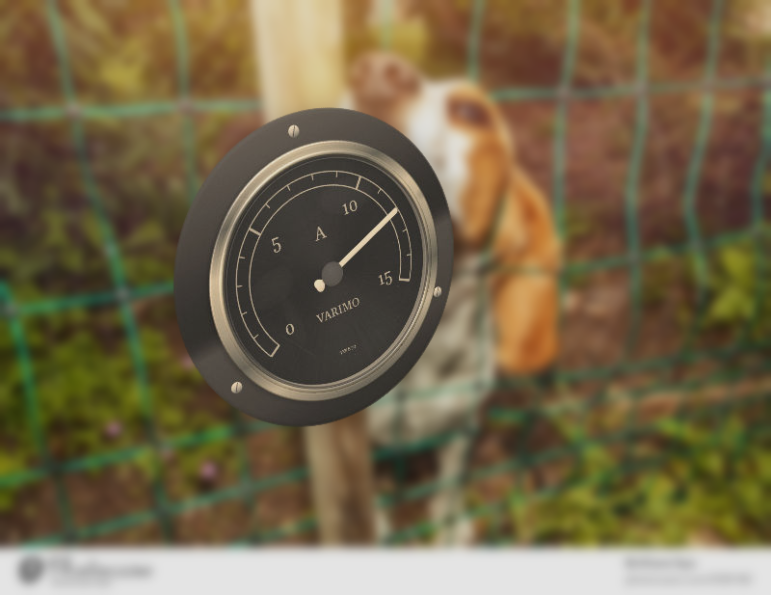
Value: 12 A
